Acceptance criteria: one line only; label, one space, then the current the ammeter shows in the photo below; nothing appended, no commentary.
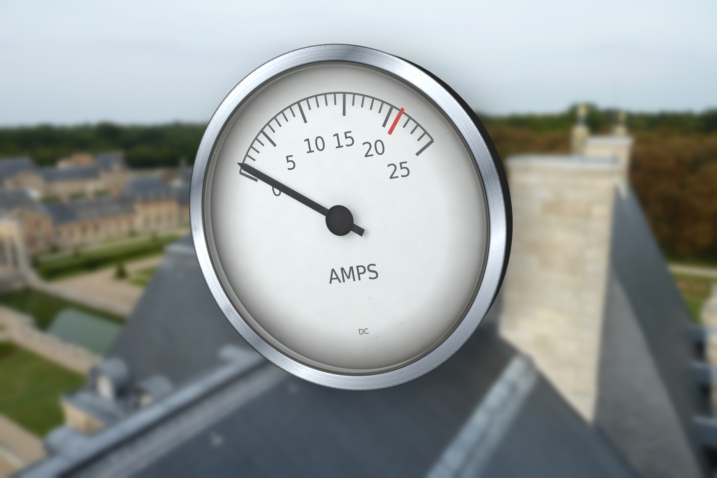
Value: 1 A
